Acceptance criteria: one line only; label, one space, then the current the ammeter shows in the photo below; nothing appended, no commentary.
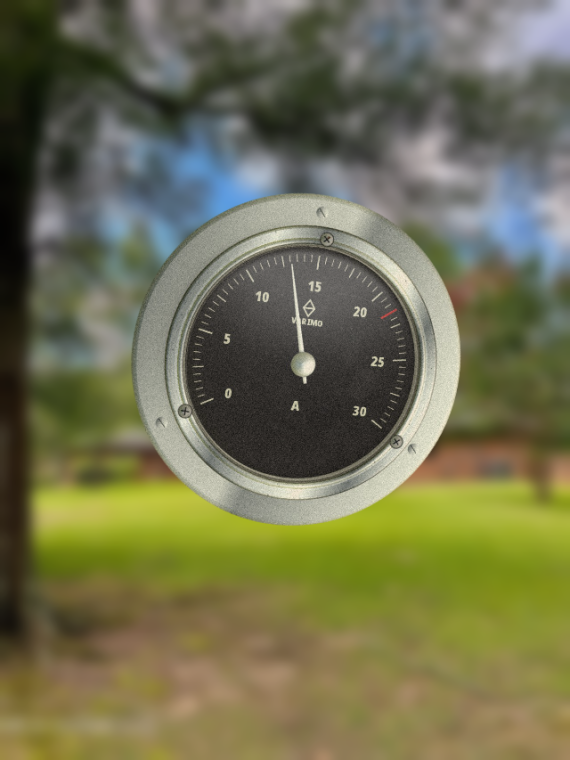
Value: 13 A
